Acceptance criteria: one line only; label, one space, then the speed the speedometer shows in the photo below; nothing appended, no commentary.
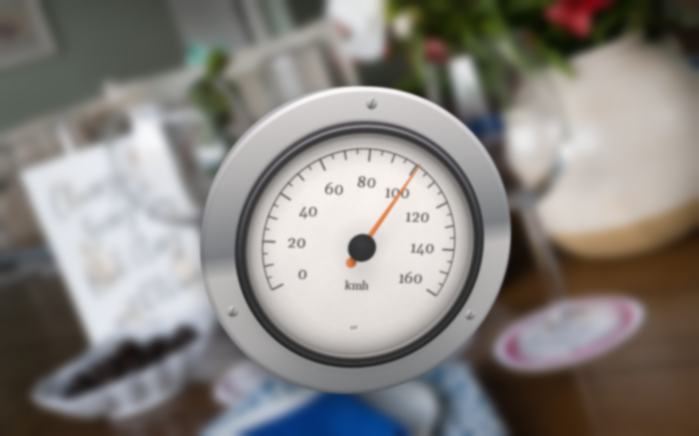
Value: 100 km/h
